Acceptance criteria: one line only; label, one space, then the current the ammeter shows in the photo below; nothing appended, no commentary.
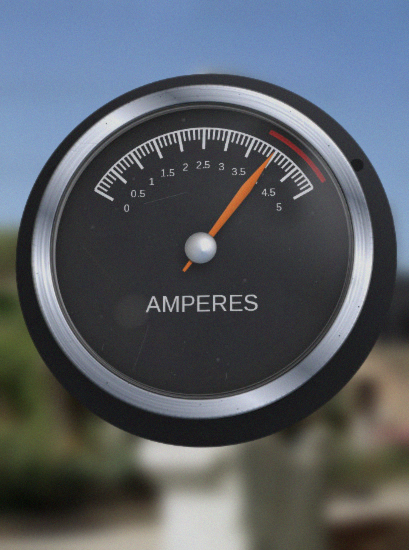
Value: 4 A
